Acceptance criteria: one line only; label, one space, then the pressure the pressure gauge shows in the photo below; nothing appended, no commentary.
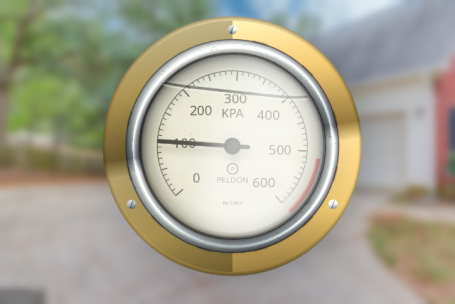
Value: 100 kPa
